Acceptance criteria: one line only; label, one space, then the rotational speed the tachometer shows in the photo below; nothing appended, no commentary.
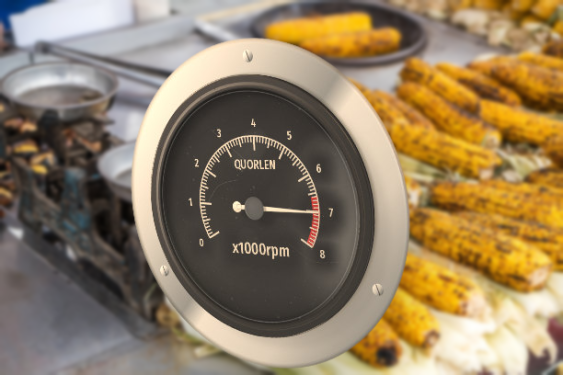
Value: 7000 rpm
